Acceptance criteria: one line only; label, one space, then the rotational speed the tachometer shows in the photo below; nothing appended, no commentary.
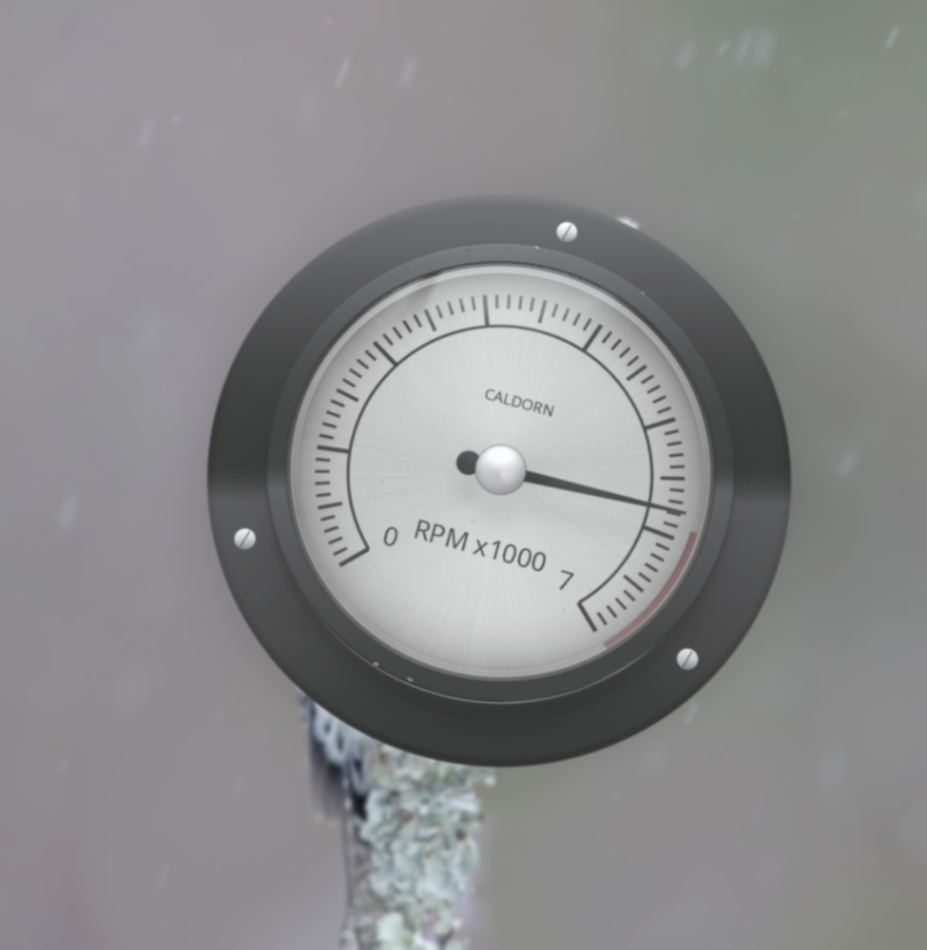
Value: 5800 rpm
